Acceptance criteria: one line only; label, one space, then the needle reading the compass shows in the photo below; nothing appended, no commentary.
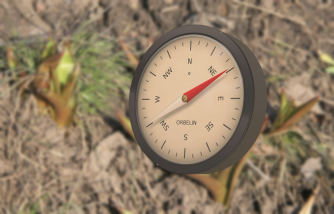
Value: 60 °
